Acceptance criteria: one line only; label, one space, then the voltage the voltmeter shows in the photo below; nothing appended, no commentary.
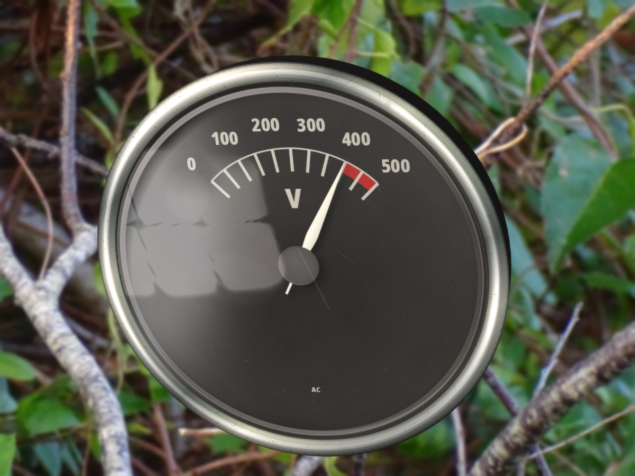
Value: 400 V
